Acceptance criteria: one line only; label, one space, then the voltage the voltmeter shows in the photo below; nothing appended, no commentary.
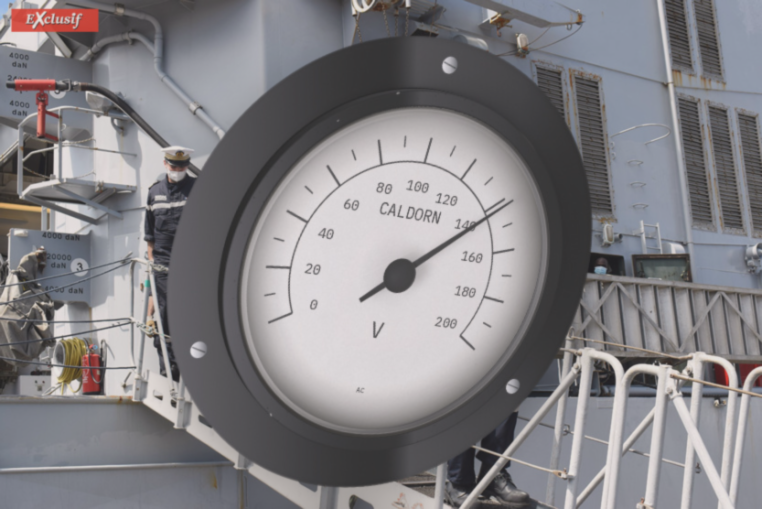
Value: 140 V
